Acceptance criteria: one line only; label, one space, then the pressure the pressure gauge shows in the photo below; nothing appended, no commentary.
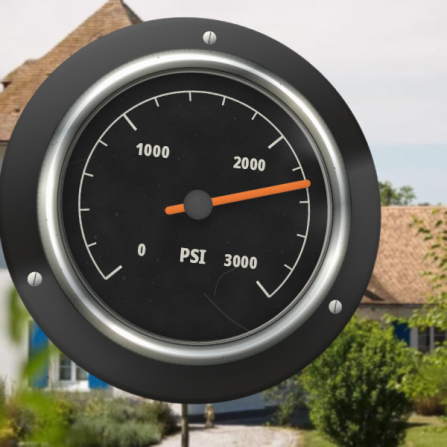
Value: 2300 psi
